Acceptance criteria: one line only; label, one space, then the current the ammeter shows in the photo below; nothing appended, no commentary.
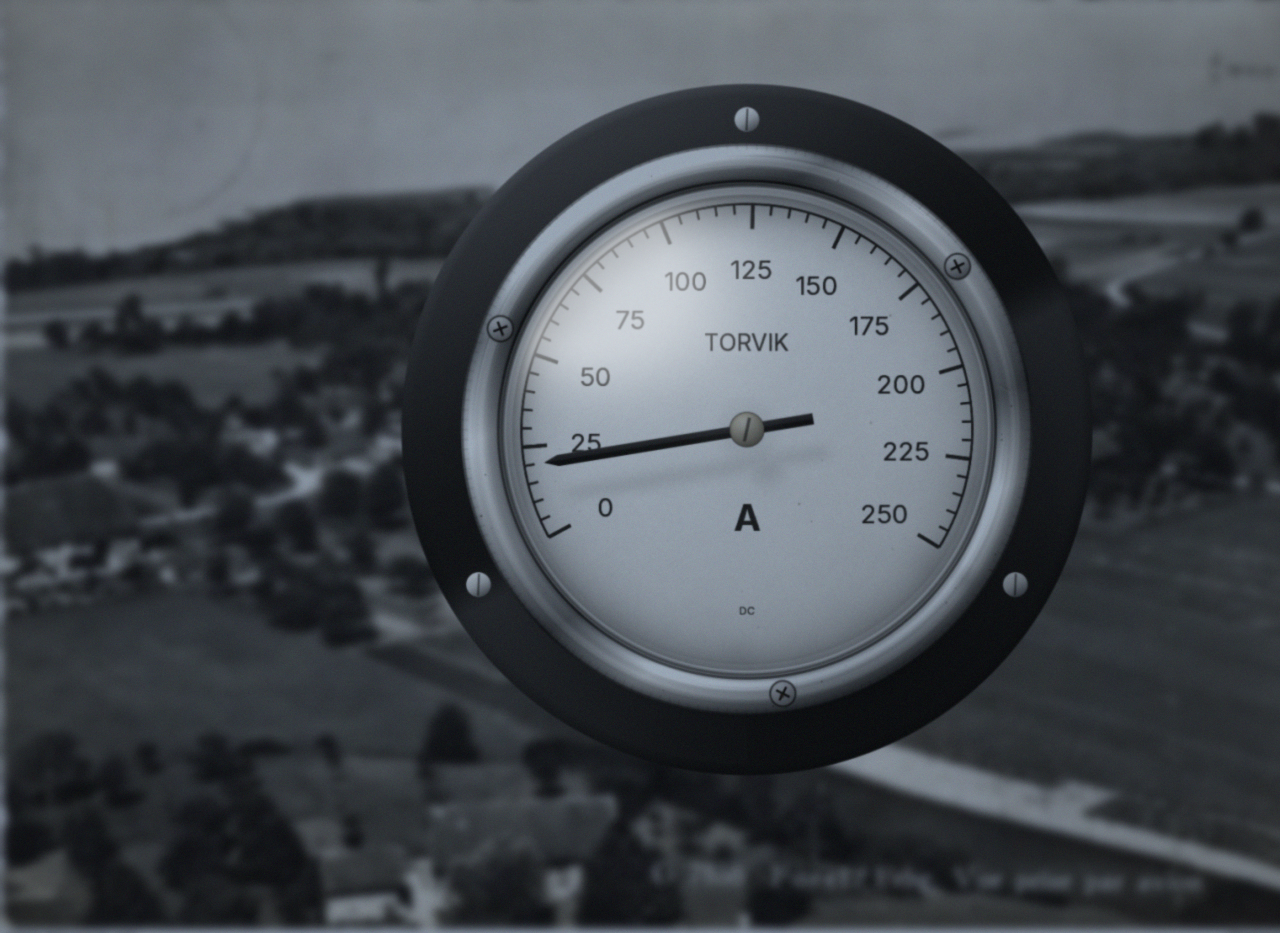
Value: 20 A
